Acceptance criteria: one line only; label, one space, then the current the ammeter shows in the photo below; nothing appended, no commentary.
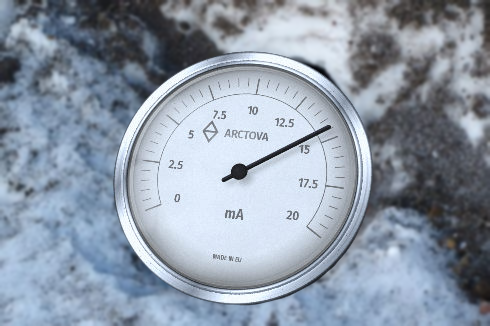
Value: 14.5 mA
